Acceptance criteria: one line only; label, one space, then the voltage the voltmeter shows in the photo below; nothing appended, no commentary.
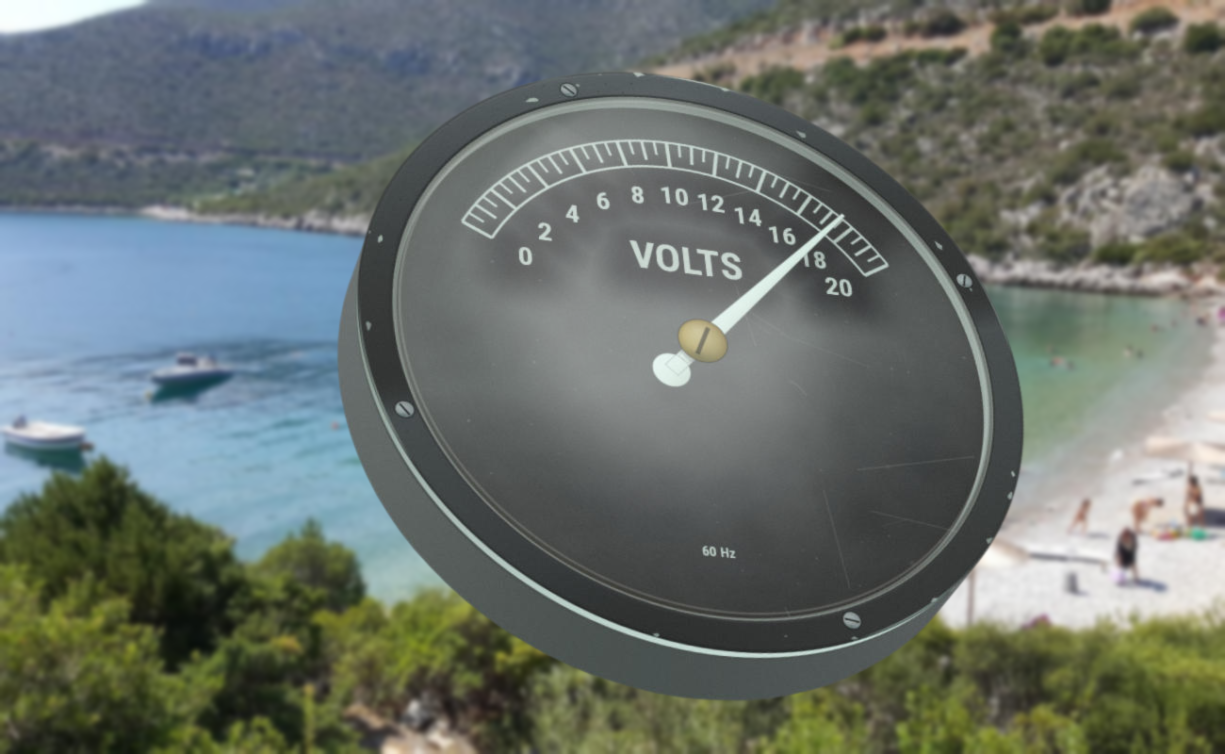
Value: 17.5 V
